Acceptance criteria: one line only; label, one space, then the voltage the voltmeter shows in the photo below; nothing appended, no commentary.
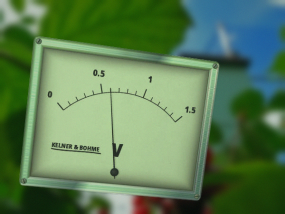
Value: 0.6 V
